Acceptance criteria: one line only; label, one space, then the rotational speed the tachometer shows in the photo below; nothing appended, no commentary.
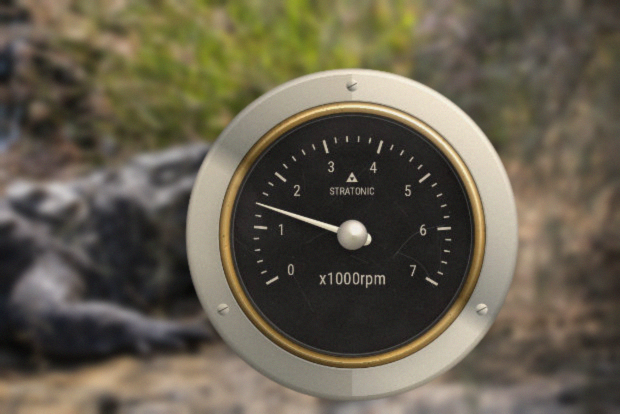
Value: 1400 rpm
